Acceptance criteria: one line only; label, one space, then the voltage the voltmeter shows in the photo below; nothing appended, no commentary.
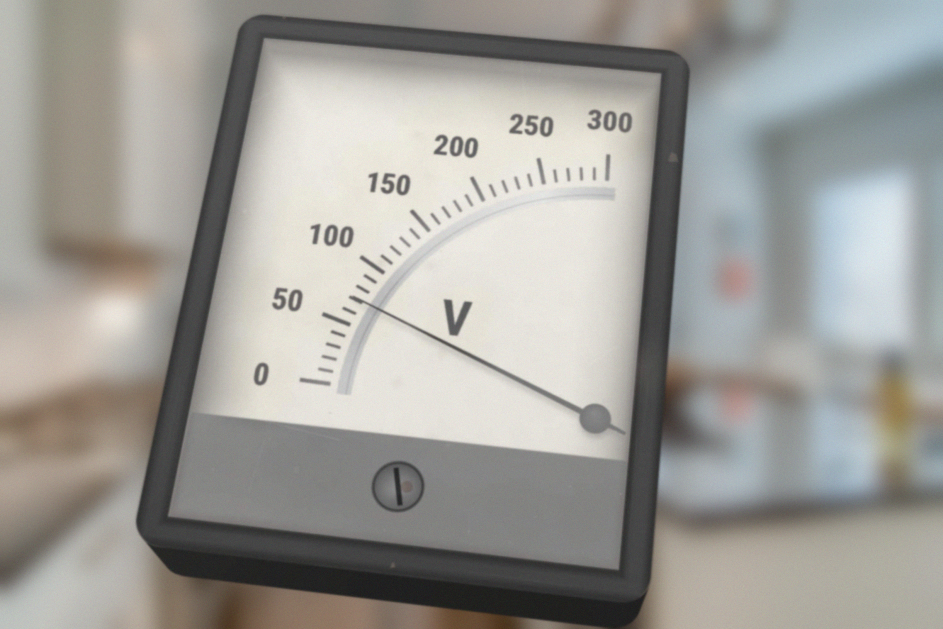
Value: 70 V
